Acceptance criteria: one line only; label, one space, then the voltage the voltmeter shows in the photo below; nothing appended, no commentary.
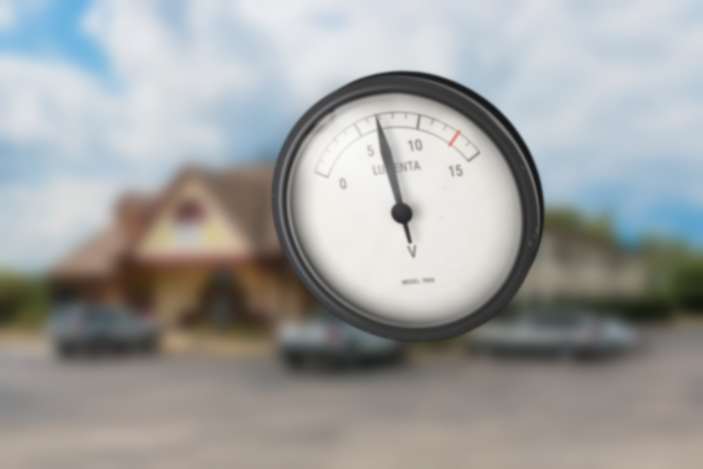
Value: 7 V
